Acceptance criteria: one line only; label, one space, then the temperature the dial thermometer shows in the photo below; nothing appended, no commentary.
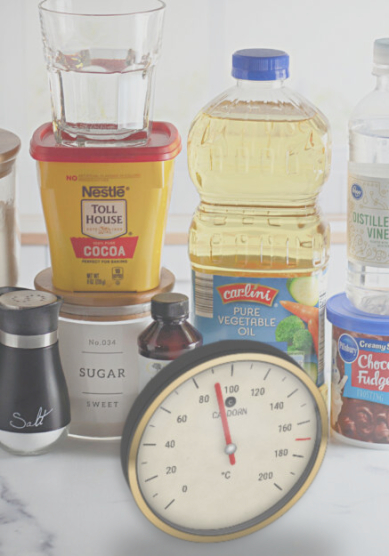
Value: 90 °C
